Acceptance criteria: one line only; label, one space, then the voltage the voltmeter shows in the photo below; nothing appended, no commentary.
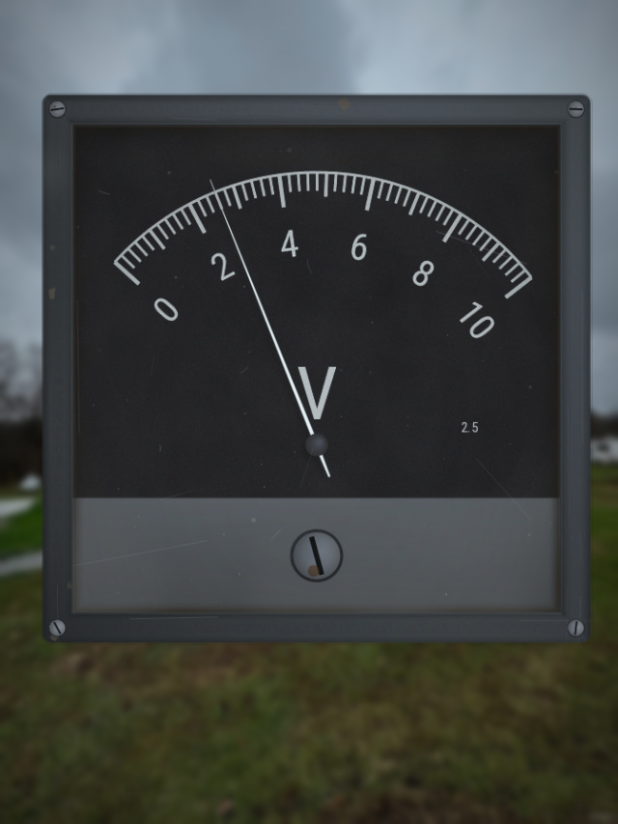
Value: 2.6 V
